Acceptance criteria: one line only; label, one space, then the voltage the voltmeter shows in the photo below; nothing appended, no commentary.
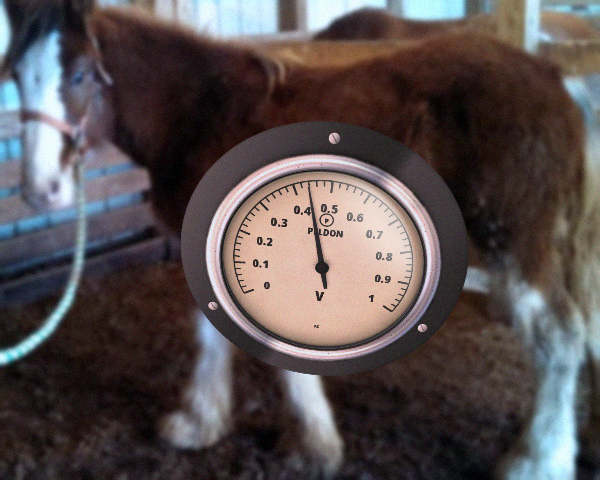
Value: 0.44 V
